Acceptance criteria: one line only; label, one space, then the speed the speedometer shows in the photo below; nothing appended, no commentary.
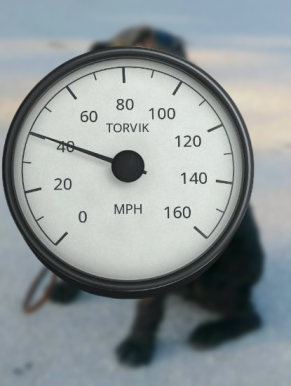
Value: 40 mph
